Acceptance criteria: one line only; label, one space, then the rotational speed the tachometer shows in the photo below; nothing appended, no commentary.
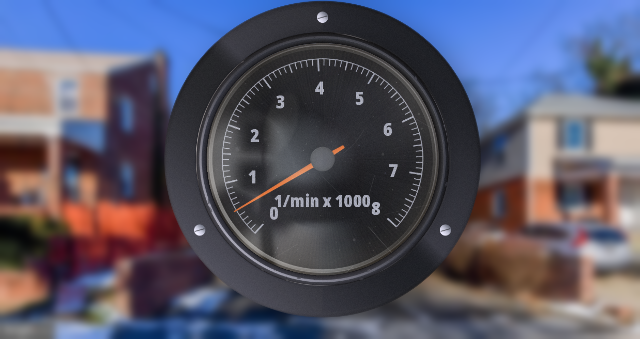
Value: 500 rpm
